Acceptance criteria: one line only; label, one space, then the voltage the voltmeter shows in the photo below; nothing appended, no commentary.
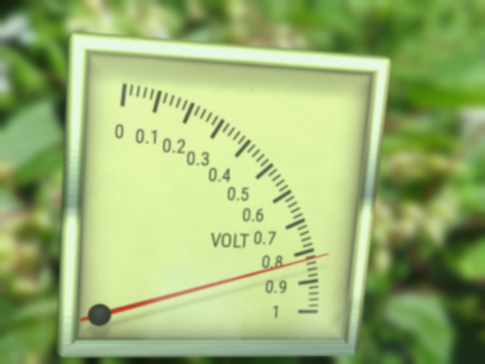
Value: 0.82 V
